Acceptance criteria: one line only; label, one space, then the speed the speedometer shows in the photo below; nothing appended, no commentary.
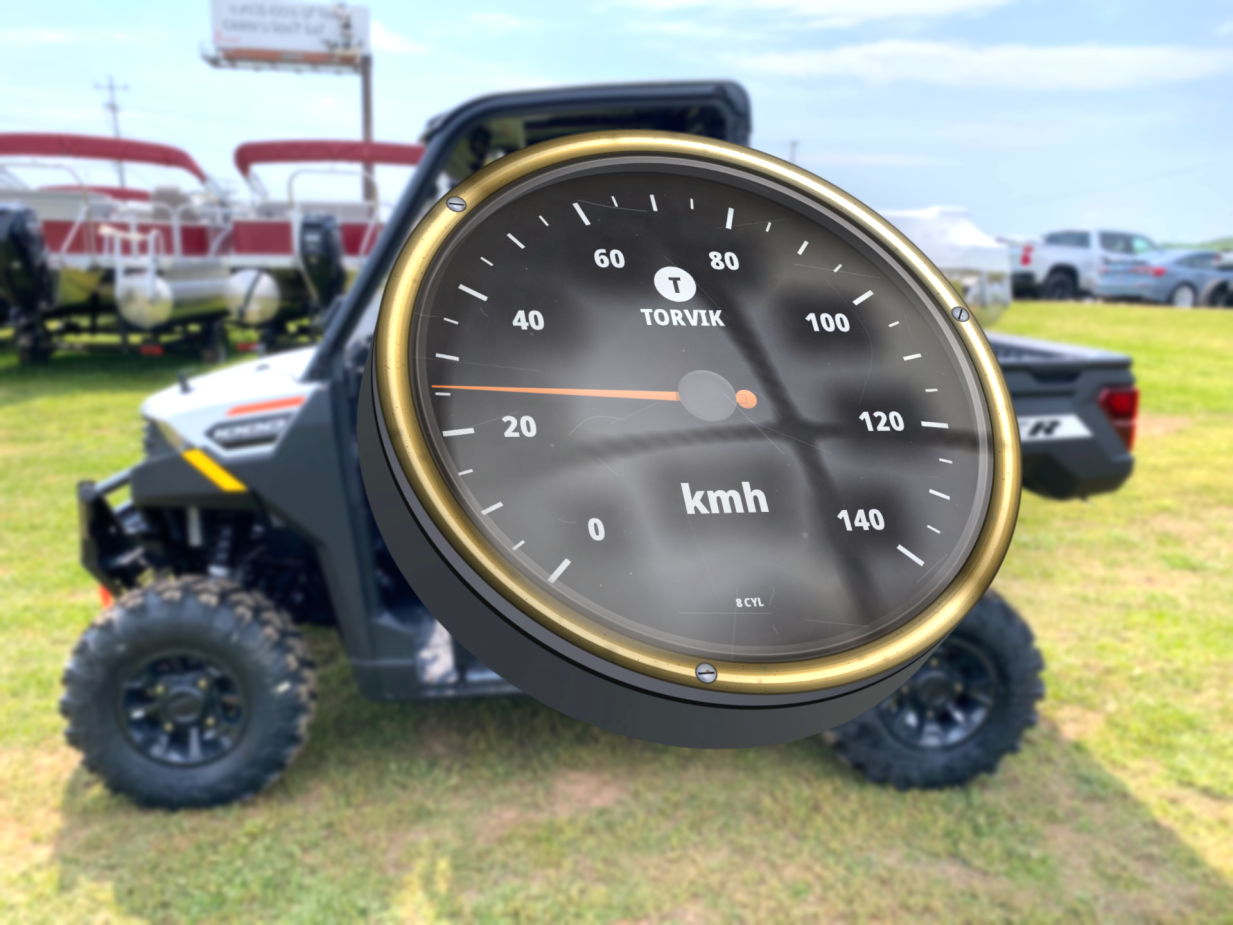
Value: 25 km/h
